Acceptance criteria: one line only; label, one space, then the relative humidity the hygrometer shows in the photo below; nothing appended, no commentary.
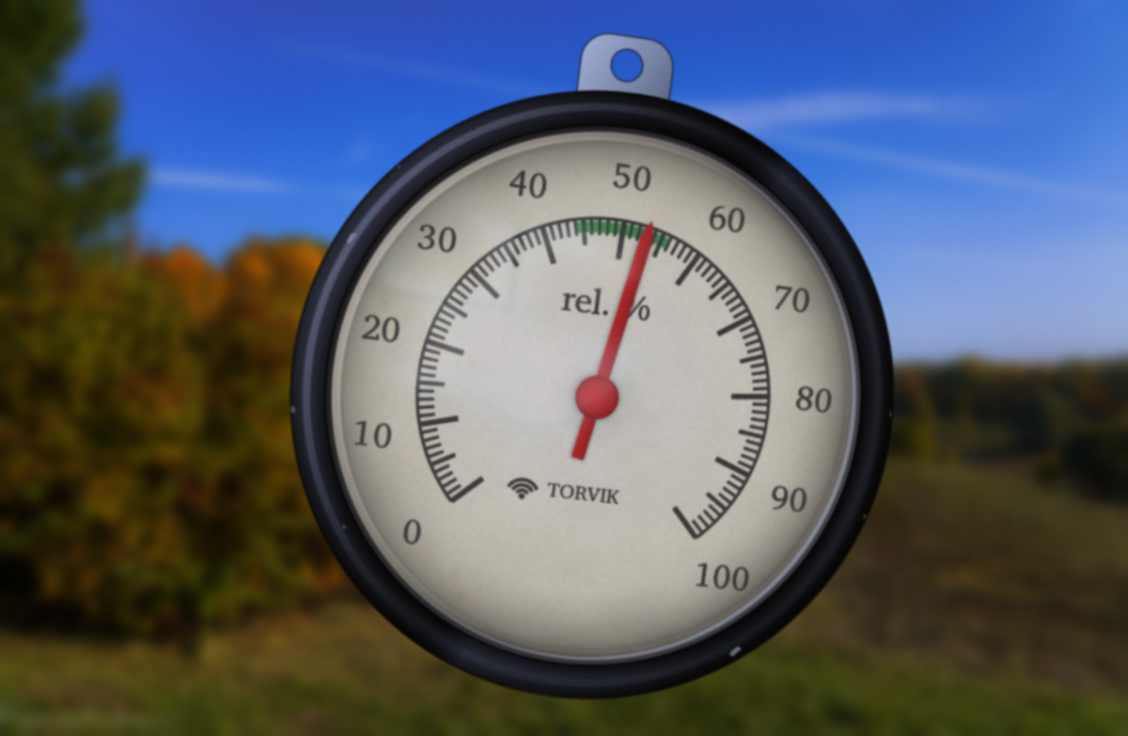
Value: 53 %
